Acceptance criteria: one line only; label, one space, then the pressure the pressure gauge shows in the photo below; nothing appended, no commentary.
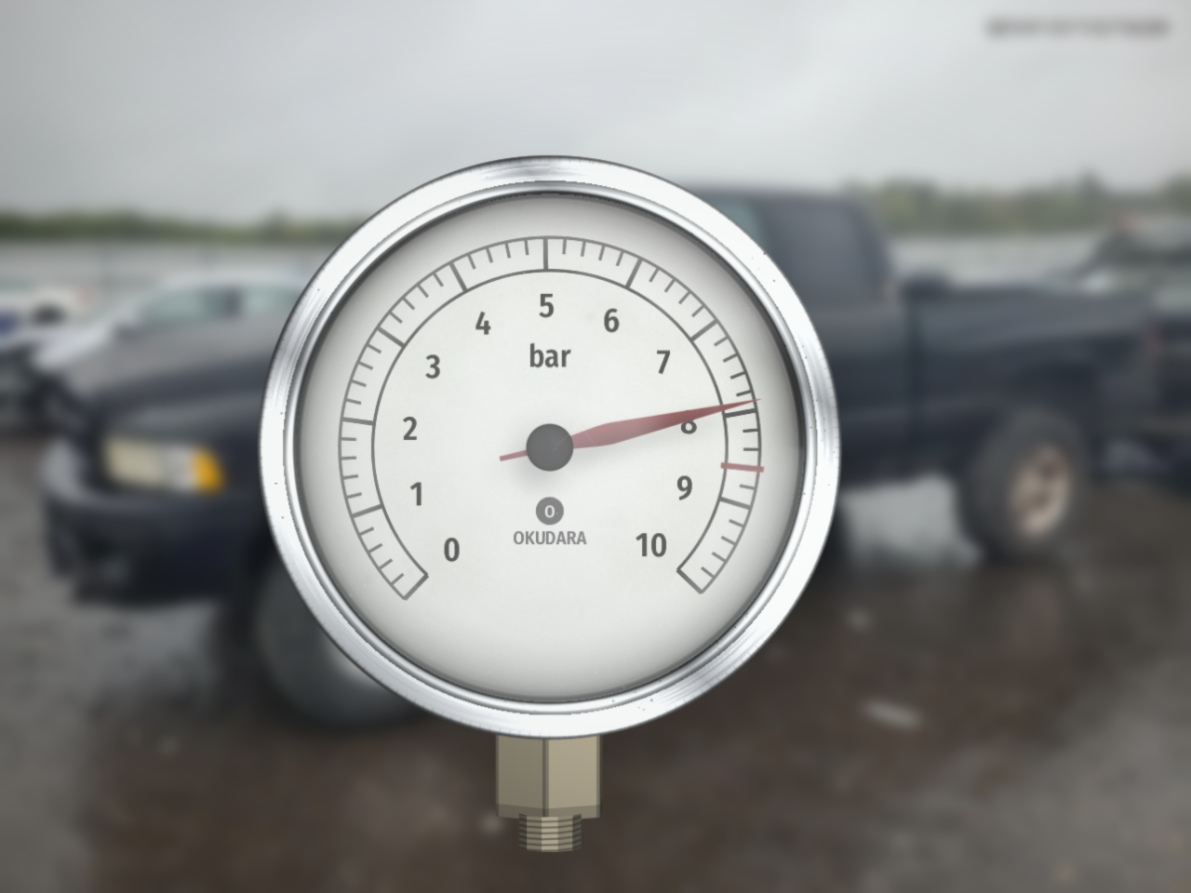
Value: 7.9 bar
